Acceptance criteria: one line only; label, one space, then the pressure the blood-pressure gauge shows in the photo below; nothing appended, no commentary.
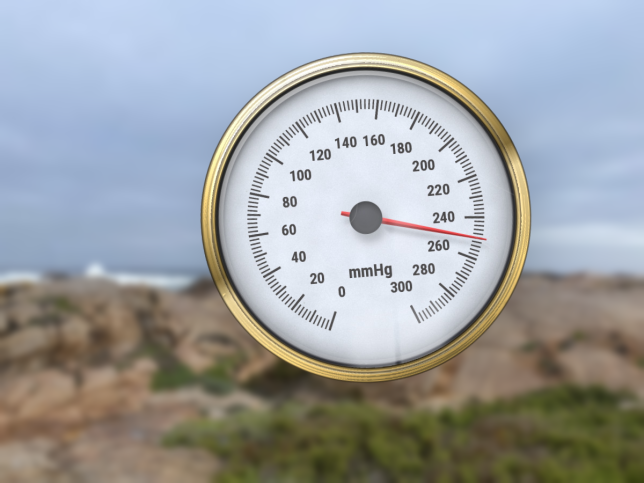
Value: 250 mmHg
